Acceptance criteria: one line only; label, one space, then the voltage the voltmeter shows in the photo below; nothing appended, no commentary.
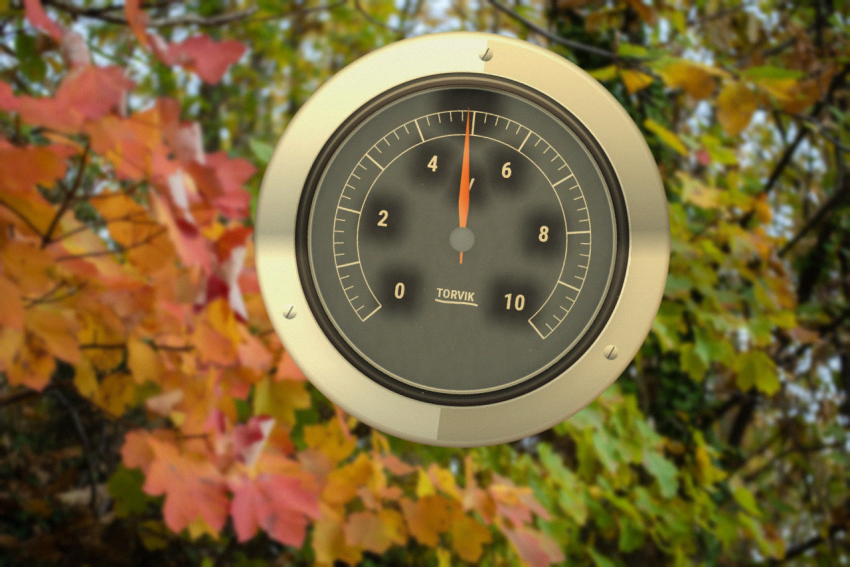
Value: 4.9 V
